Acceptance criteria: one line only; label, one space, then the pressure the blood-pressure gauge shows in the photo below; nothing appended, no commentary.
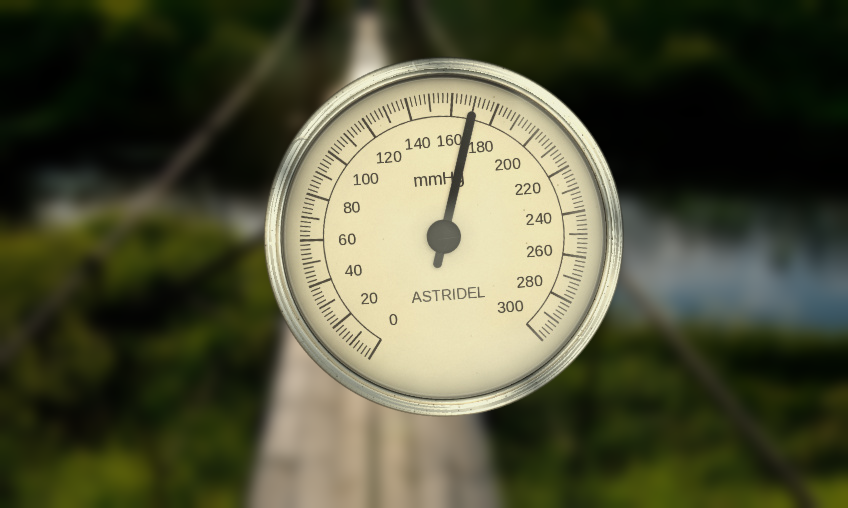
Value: 170 mmHg
